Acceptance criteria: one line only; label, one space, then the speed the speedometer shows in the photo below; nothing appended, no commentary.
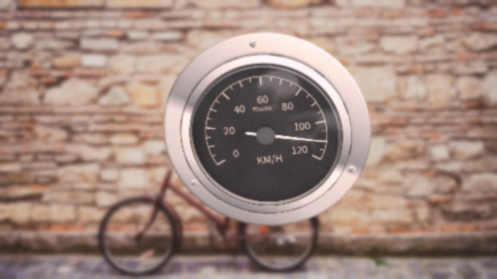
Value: 110 km/h
